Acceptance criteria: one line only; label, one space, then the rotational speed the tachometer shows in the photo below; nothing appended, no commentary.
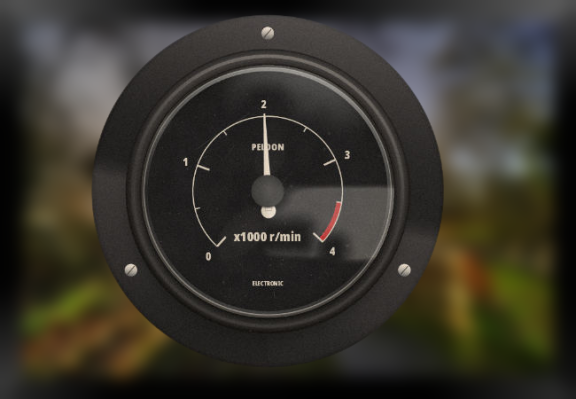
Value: 2000 rpm
